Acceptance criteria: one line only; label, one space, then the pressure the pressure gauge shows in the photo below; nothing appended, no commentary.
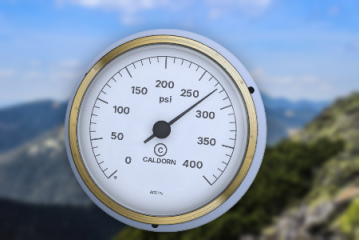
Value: 275 psi
